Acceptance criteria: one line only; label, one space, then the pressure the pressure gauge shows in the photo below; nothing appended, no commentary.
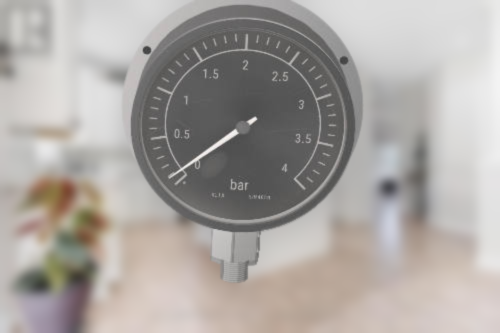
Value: 0.1 bar
